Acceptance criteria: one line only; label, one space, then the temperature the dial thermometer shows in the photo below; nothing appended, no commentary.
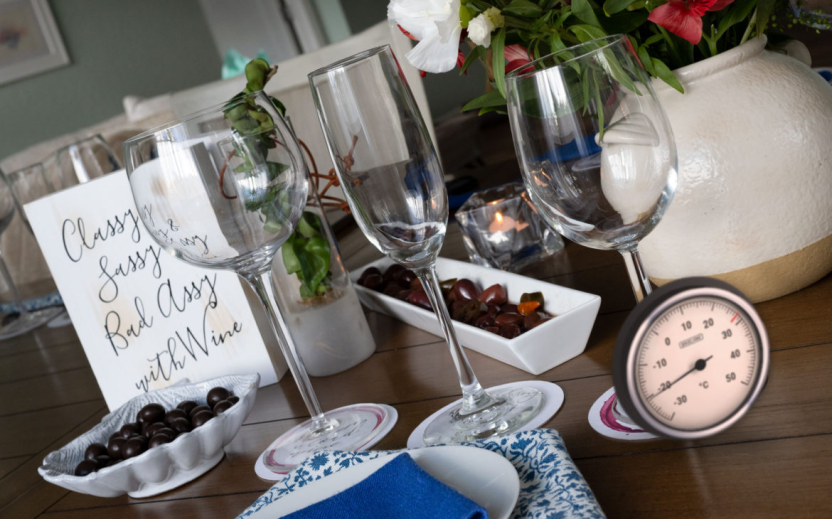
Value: -20 °C
